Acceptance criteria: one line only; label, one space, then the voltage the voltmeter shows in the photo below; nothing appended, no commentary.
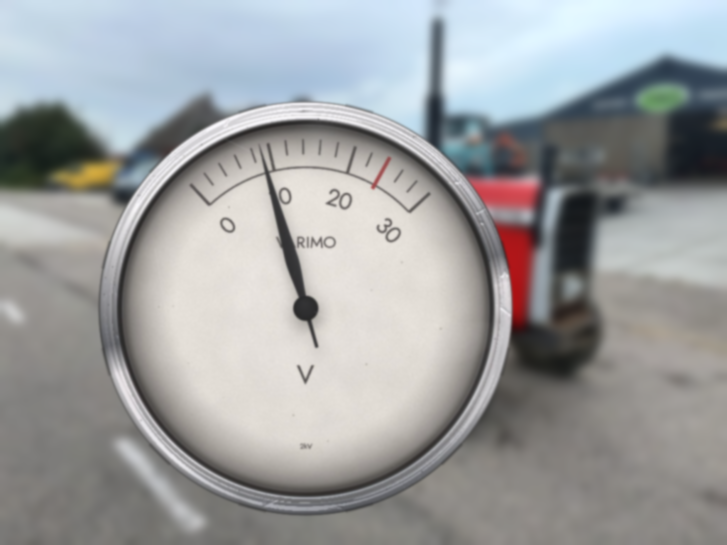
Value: 9 V
